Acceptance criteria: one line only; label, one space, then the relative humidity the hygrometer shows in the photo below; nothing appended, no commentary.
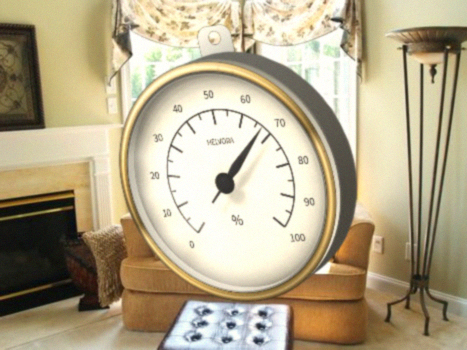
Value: 67.5 %
